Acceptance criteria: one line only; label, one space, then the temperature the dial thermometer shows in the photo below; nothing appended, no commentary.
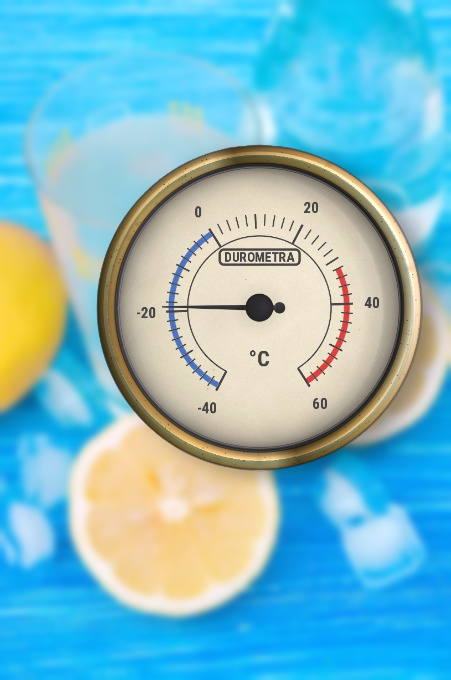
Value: -19 °C
